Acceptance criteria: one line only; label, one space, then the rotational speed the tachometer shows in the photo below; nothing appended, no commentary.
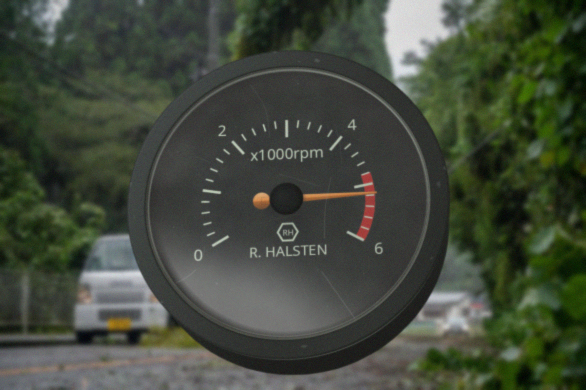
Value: 5200 rpm
